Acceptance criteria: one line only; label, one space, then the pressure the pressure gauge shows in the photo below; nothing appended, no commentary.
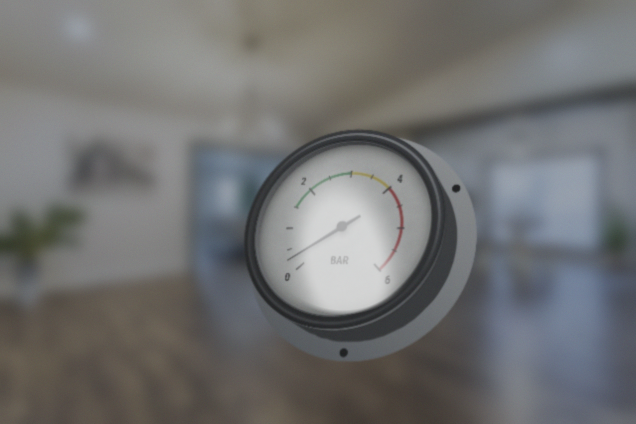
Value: 0.25 bar
